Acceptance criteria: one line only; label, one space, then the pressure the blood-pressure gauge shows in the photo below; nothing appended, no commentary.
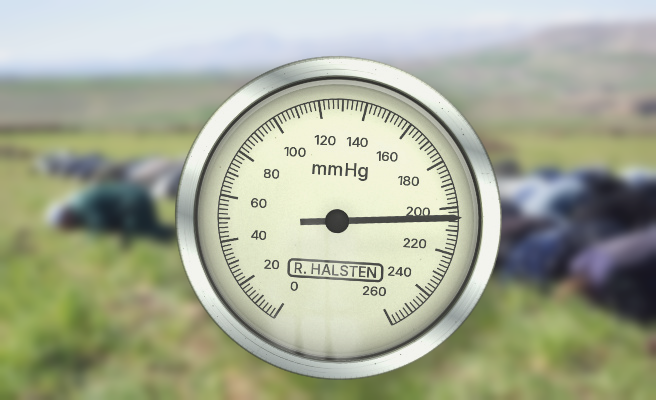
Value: 204 mmHg
